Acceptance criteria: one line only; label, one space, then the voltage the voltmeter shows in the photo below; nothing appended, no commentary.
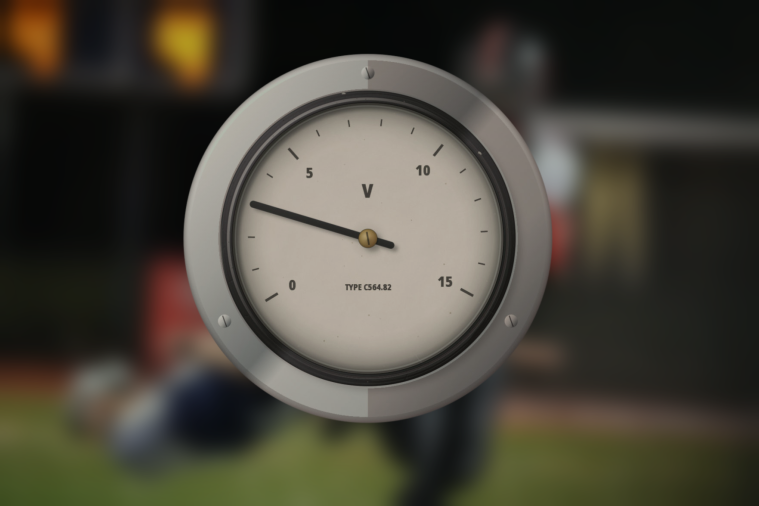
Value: 3 V
